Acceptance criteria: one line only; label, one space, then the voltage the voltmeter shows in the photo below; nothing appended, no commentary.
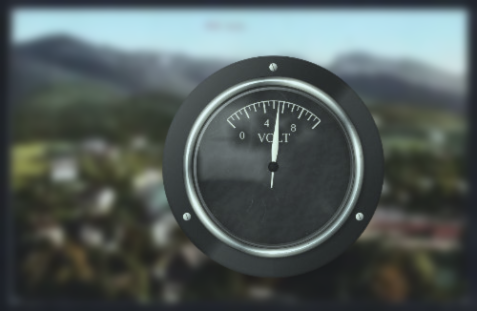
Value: 5.5 V
